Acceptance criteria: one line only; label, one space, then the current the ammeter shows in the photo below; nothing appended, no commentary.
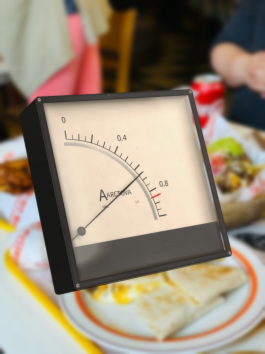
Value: 0.65 A
